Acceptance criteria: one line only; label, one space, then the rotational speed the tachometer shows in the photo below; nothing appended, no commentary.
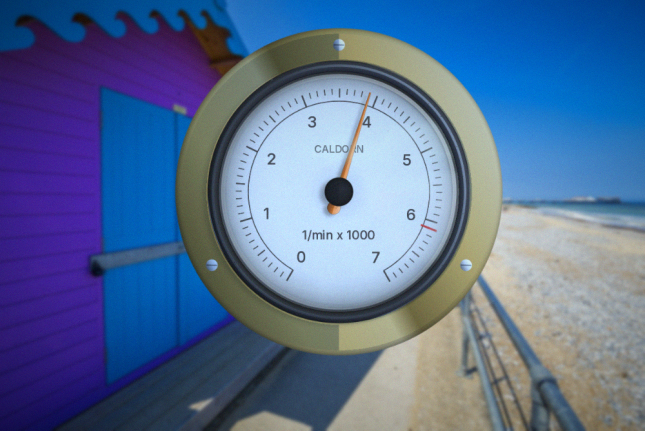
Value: 3900 rpm
